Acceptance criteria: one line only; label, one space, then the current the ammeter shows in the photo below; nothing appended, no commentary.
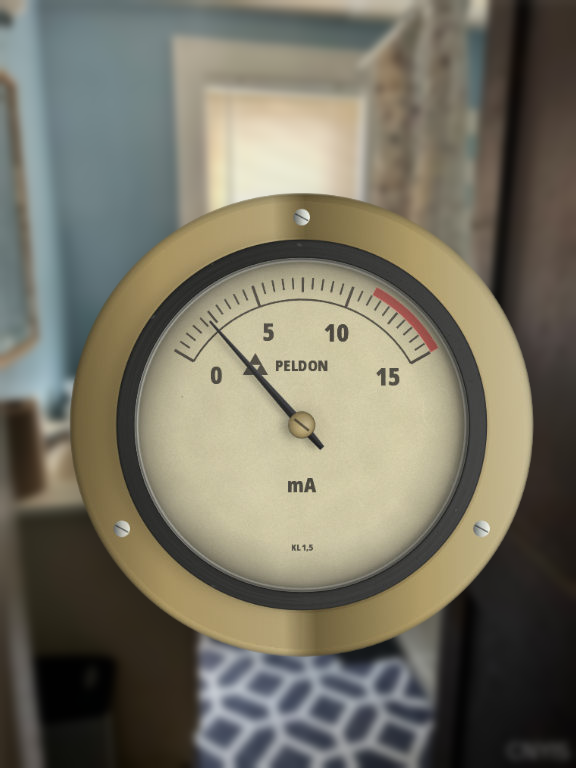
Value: 2.25 mA
